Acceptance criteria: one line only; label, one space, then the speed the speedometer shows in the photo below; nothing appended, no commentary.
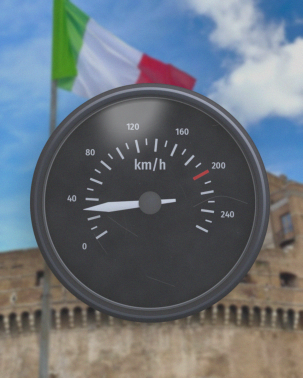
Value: 30 km/h
